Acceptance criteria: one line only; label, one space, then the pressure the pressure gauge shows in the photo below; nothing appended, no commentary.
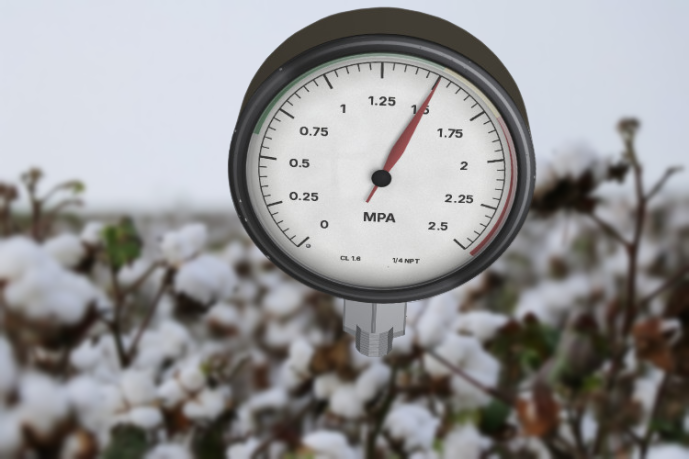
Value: 1.5 MPa
